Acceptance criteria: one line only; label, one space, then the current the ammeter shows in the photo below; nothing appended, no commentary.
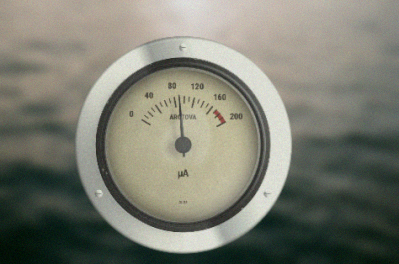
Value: 90 µA
